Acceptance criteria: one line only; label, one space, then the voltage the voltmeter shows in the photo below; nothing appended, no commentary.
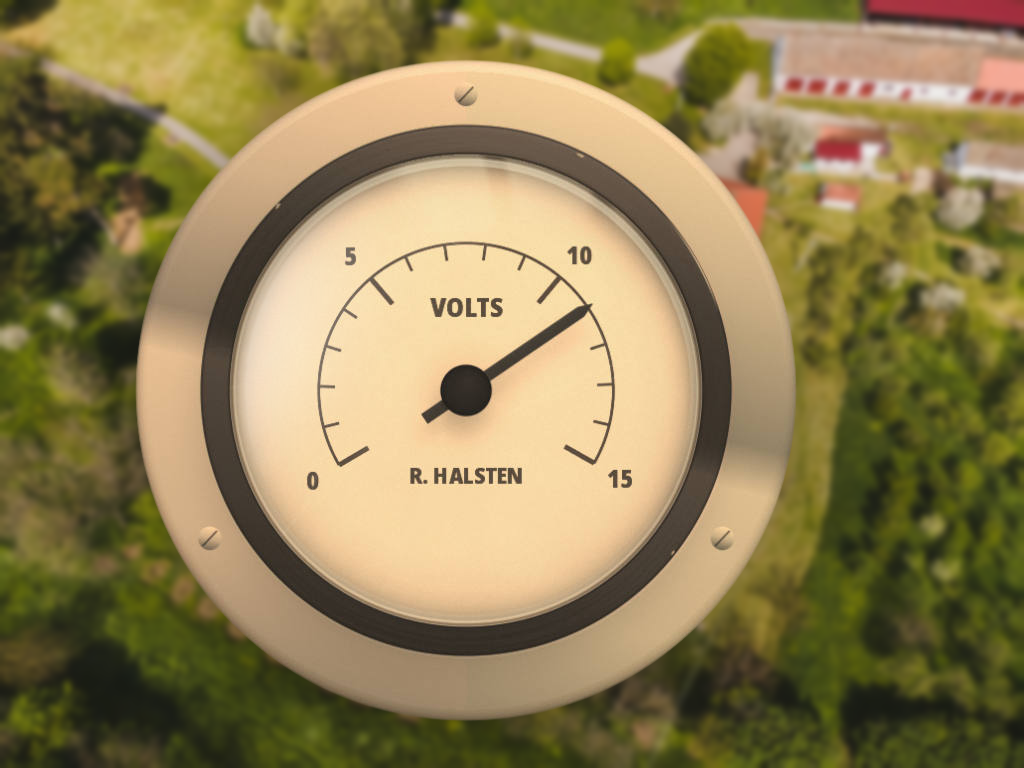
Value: 11 V
